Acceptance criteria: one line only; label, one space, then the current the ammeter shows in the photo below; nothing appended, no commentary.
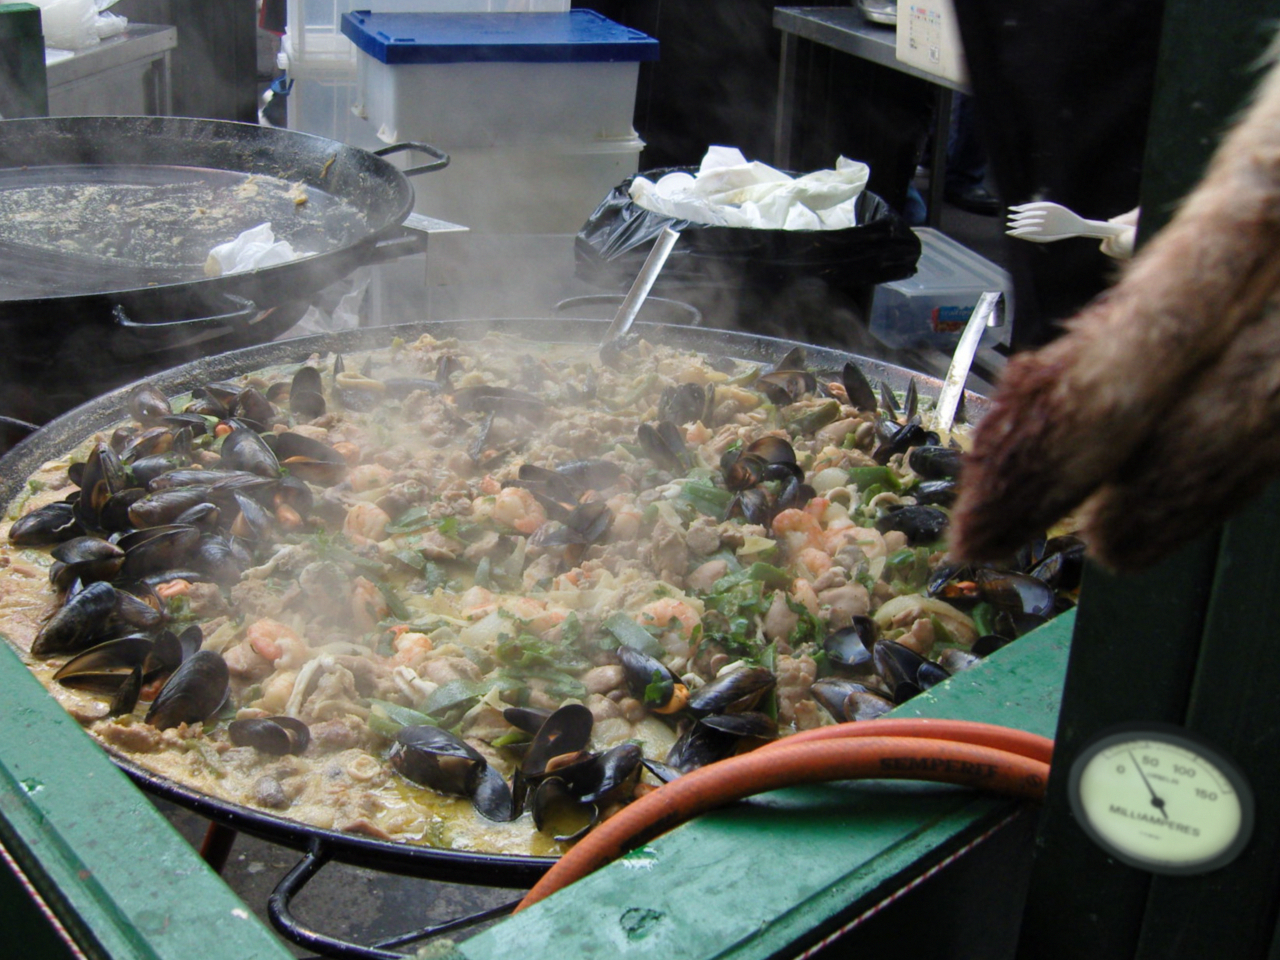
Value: 30 mA
